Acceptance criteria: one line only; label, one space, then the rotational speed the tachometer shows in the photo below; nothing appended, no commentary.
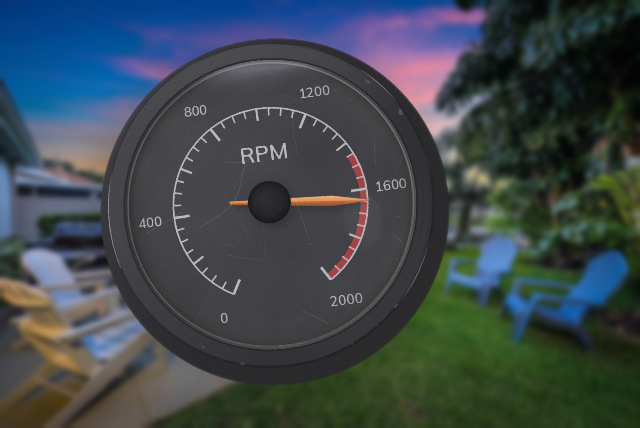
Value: 1650 rpm
